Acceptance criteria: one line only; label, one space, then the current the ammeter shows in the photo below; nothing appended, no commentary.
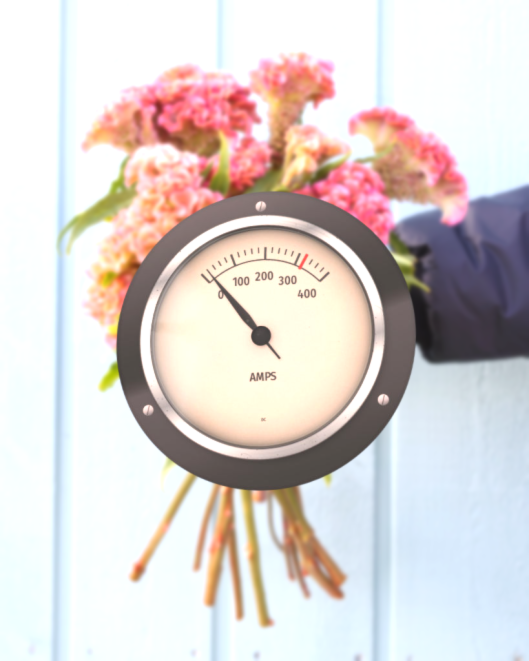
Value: 20 A
